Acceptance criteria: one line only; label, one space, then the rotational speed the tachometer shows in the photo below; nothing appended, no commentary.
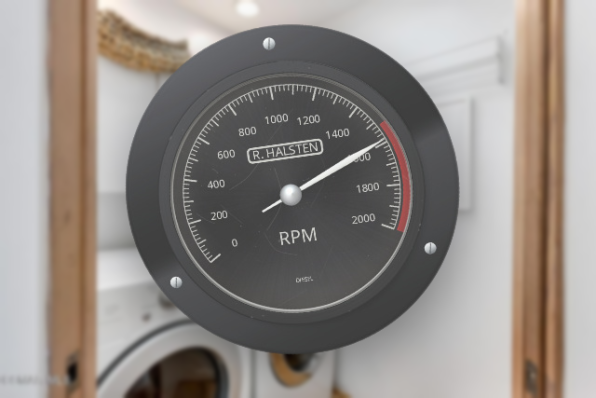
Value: 1580 rpm
